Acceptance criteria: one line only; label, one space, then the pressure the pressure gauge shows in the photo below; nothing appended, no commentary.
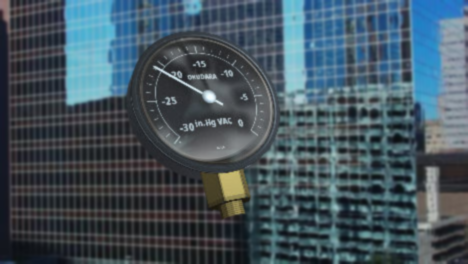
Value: -21 inHg
